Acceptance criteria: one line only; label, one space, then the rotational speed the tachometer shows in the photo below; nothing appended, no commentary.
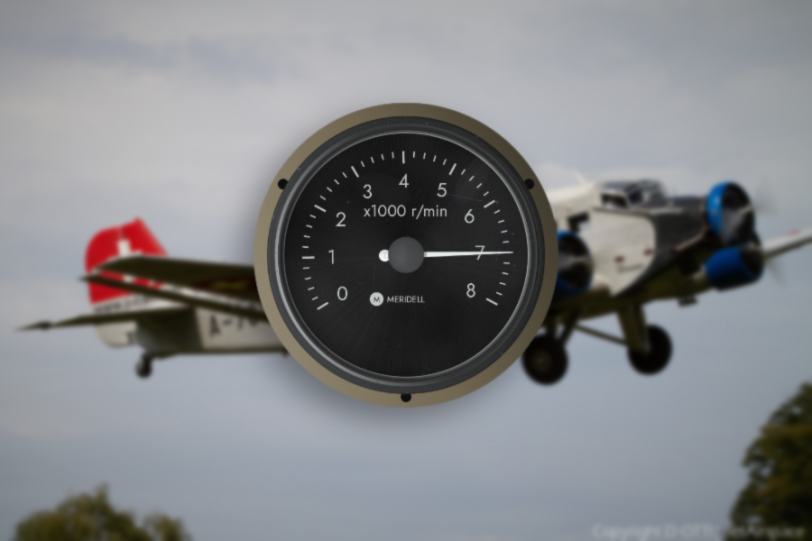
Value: 7000 rpm
